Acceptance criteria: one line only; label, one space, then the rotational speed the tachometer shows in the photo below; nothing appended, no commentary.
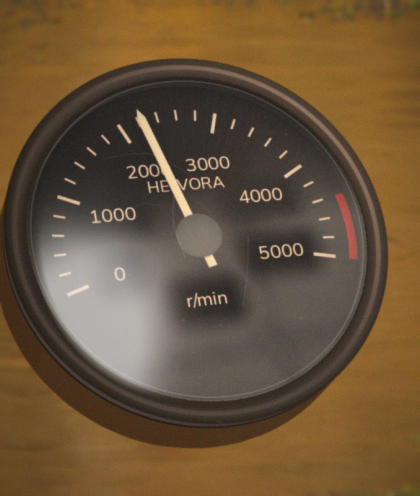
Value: 2200 rpm
